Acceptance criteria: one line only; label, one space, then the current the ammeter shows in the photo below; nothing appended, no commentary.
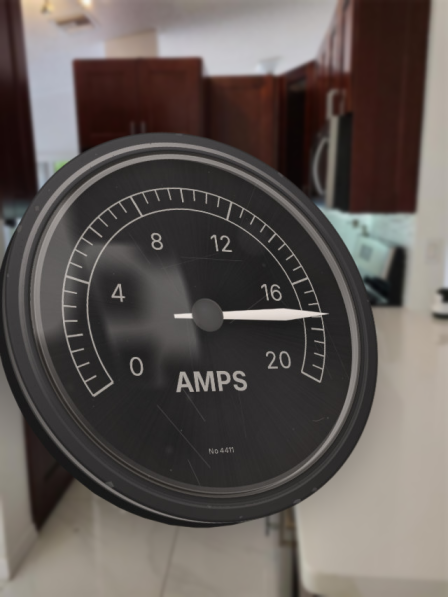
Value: 17.5 A
